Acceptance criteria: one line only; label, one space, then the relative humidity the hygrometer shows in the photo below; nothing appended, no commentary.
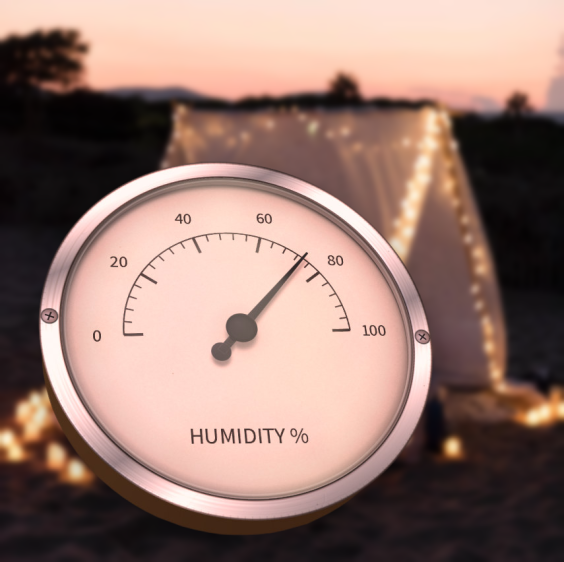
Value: 74 %
